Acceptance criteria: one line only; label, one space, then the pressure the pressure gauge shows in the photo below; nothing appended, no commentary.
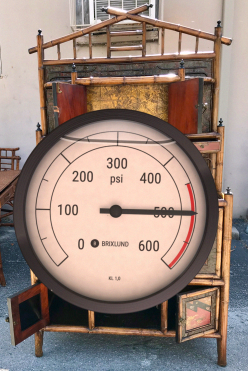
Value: 500 psi
